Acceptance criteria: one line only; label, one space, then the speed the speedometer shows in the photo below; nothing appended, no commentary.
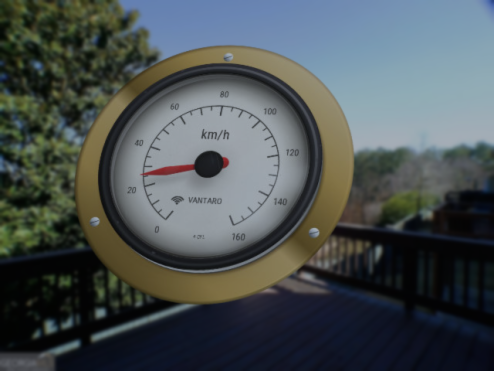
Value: 25 km/h
